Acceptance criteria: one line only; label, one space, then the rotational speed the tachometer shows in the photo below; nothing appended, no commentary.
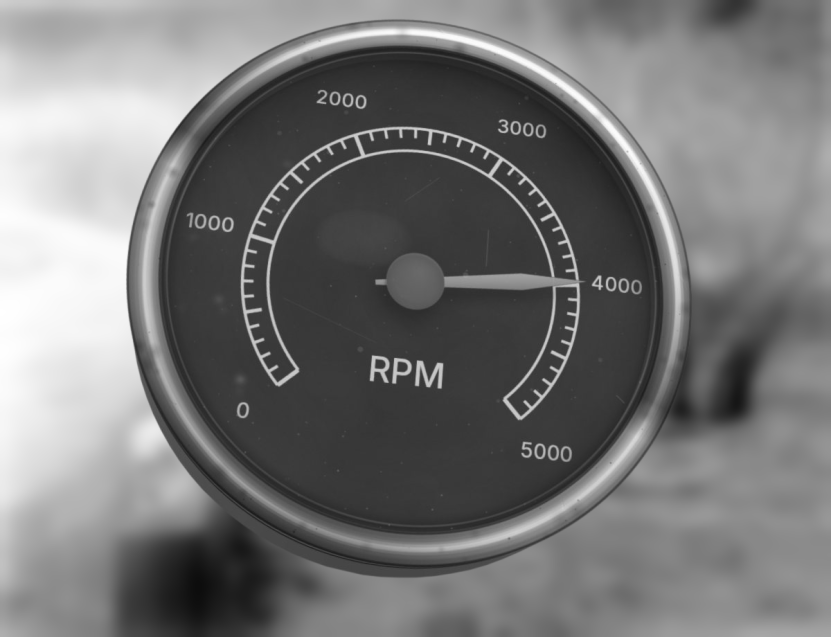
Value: 4000 rpm
